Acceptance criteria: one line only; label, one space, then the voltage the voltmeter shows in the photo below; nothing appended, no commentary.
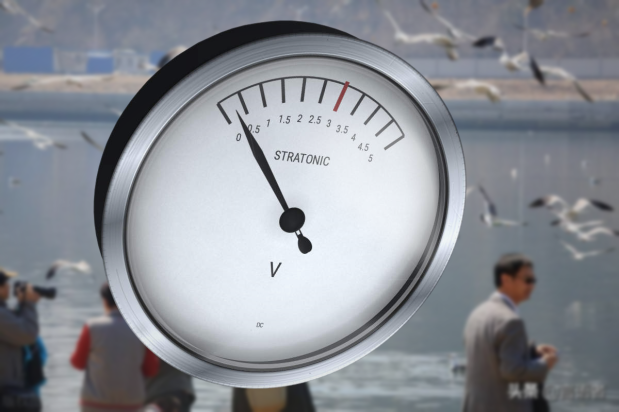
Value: 0.25 V
